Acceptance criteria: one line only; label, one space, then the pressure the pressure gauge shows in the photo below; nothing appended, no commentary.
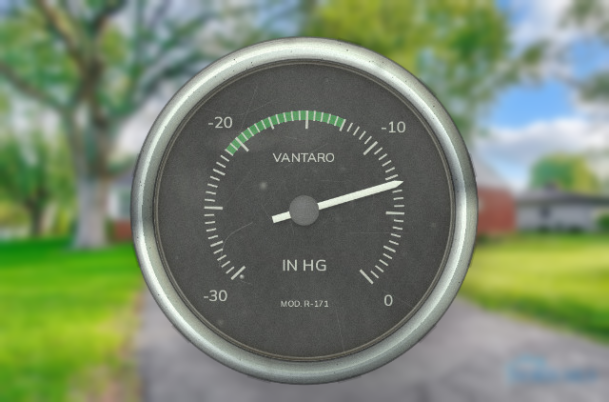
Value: -7 inHg
